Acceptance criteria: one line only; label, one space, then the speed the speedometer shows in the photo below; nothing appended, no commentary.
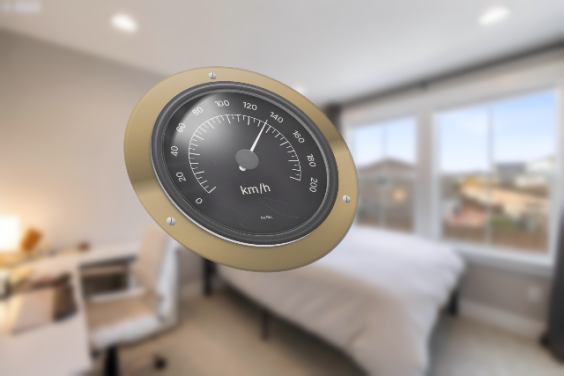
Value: 135 km/h
